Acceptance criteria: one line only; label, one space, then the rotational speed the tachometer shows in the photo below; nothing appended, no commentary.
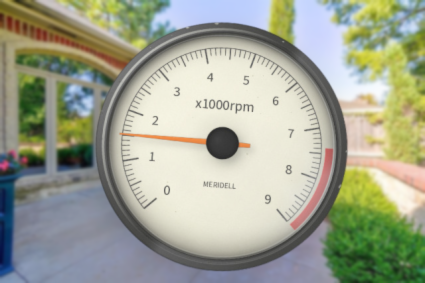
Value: 1500 rpm
